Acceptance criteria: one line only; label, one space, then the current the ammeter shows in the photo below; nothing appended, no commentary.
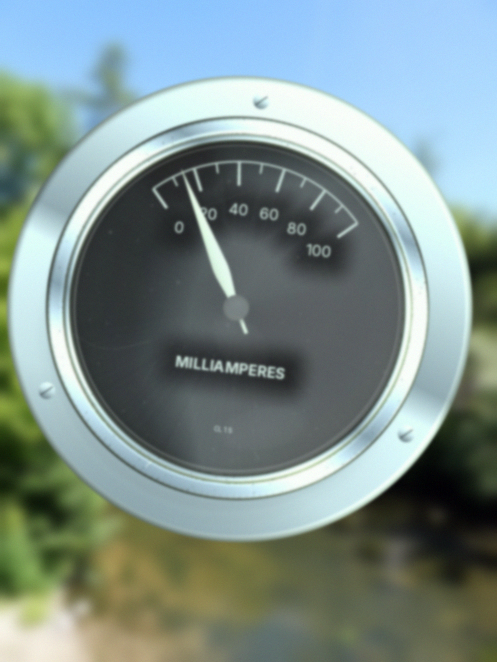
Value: 15 mA
